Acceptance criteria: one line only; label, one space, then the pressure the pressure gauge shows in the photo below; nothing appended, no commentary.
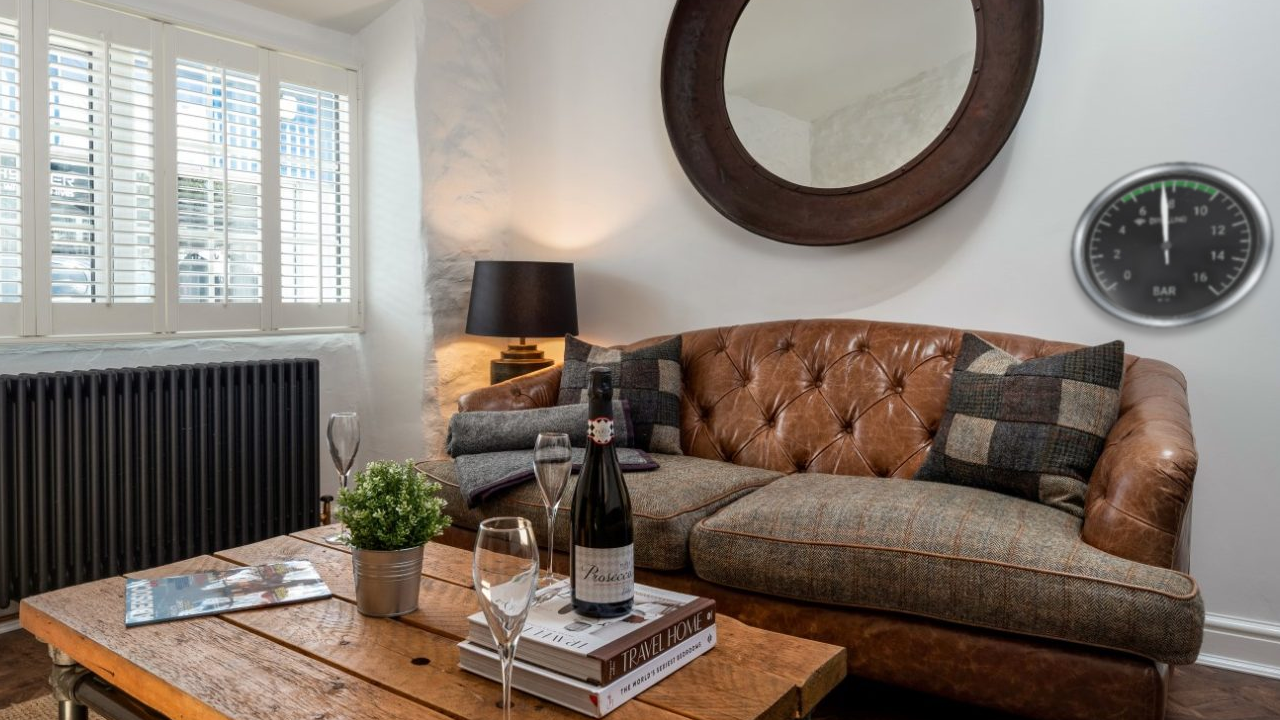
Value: 7.5 bar
